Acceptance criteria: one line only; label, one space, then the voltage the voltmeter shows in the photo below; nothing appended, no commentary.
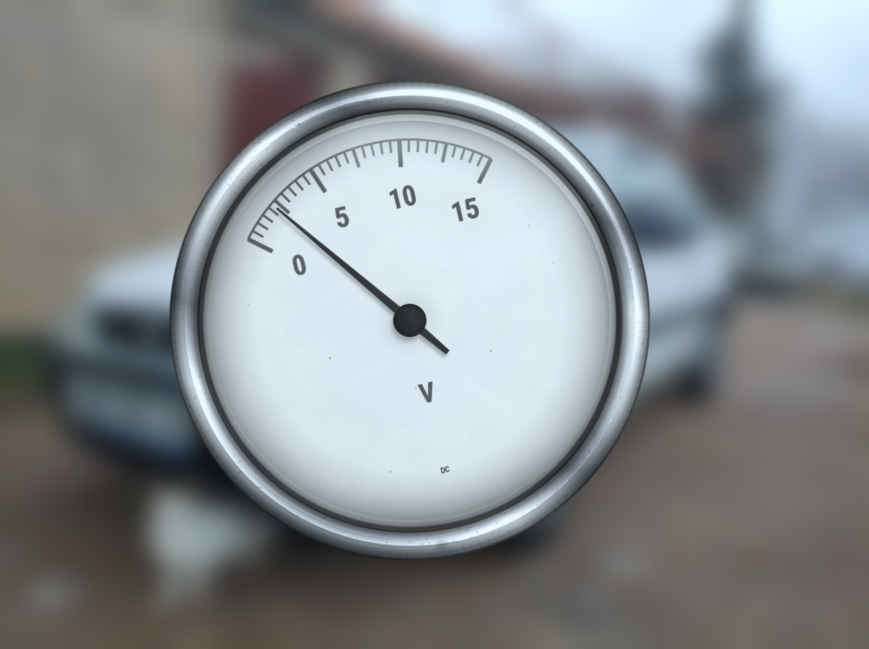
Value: 2.25 V
